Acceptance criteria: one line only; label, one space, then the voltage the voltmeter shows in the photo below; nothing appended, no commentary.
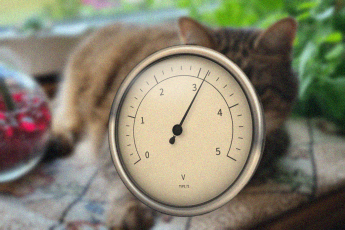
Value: 3.2 V
